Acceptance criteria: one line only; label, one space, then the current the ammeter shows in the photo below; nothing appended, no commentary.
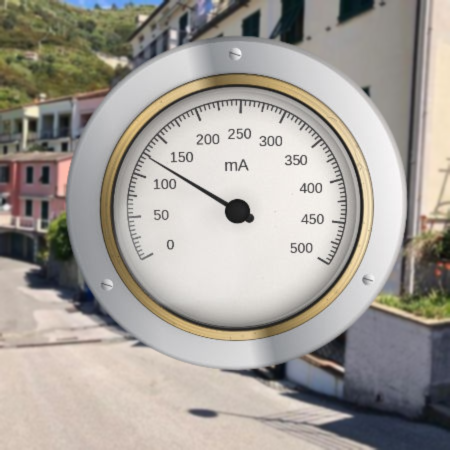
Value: 125 mA
